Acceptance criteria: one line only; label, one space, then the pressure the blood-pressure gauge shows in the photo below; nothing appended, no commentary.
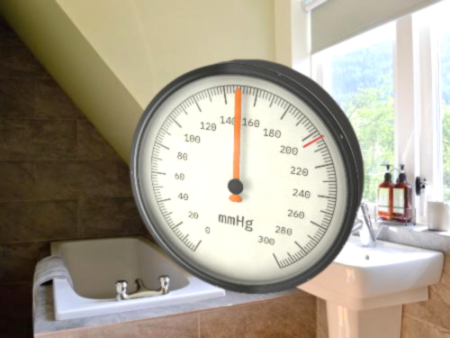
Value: 150 mmHg
